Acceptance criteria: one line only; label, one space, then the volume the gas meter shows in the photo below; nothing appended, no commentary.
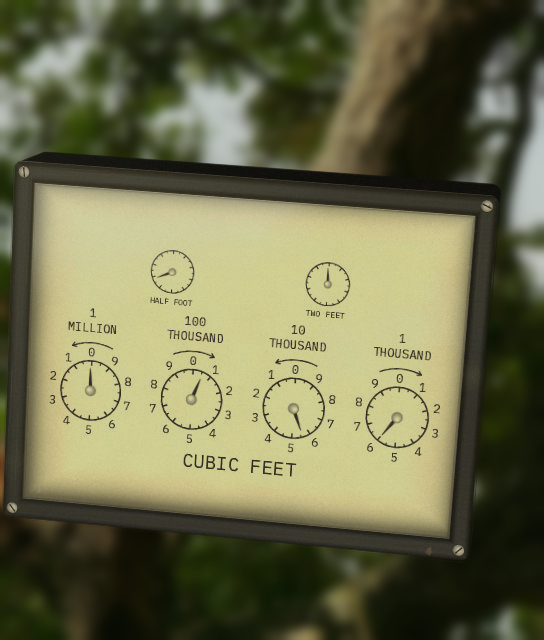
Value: 5600 ft³
